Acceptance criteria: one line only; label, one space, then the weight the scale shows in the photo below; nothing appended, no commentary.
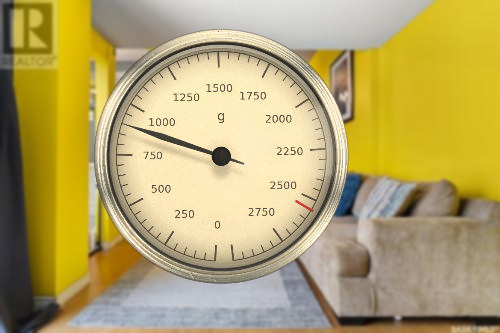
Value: 900 g
